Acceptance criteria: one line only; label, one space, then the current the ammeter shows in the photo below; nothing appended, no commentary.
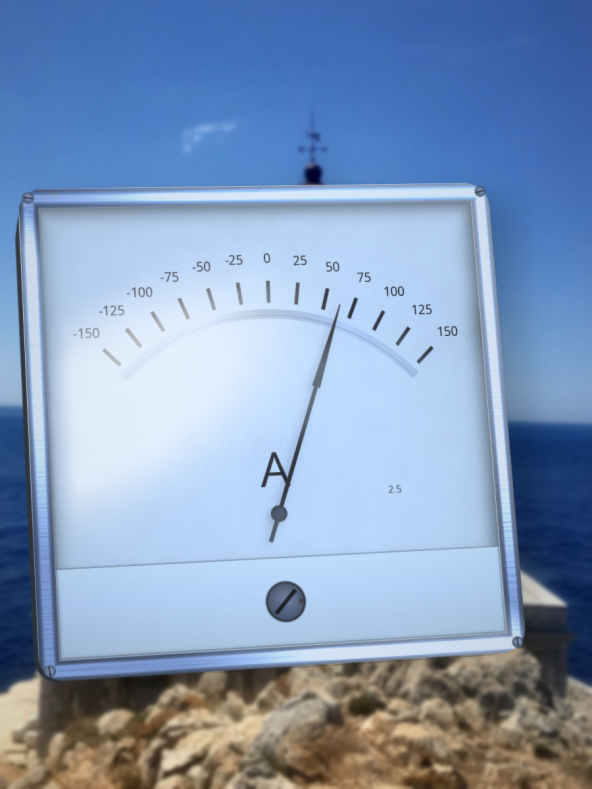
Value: 62.5 A
